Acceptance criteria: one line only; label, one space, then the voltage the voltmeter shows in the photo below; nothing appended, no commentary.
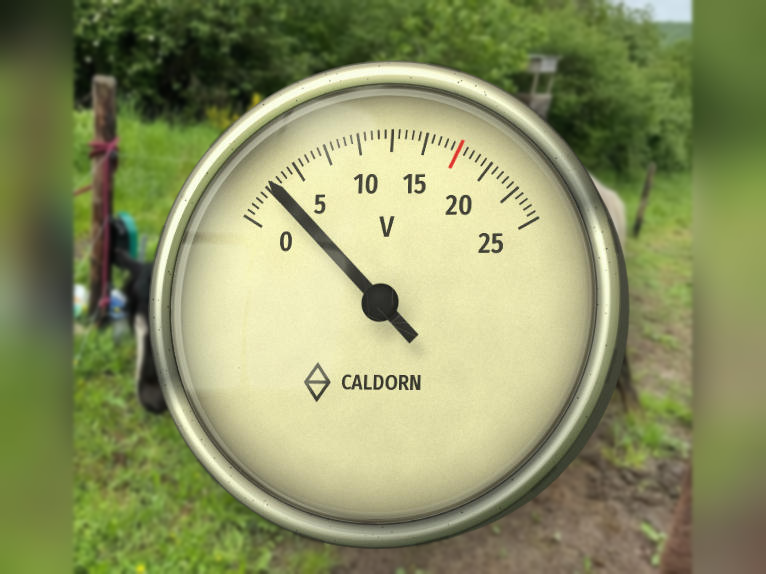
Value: 3 V
